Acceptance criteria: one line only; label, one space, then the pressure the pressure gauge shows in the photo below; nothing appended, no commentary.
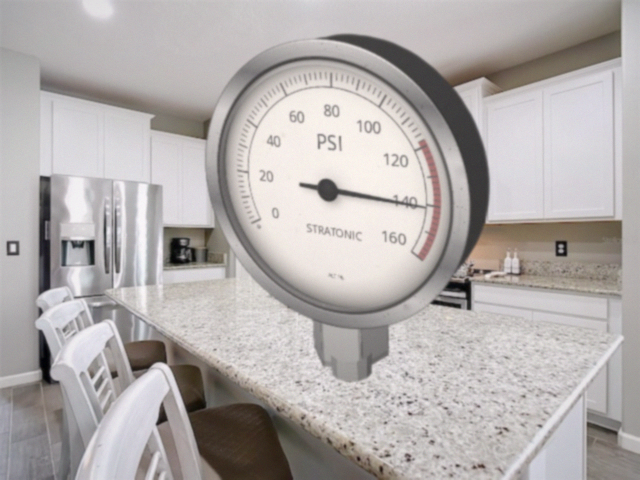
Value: 140 psi
